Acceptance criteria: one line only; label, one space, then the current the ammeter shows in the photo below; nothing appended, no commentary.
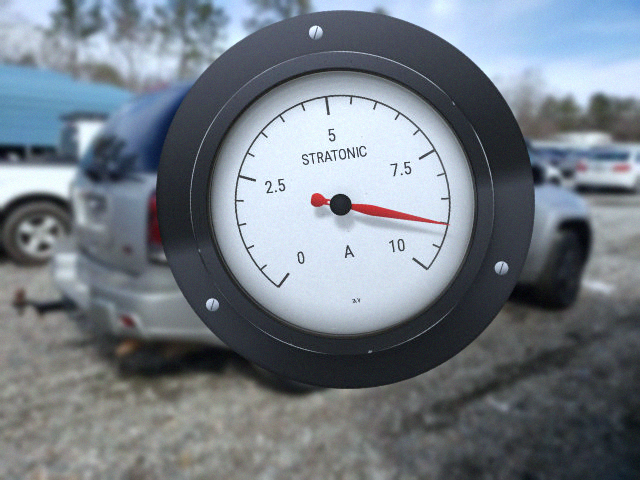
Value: 9 A
